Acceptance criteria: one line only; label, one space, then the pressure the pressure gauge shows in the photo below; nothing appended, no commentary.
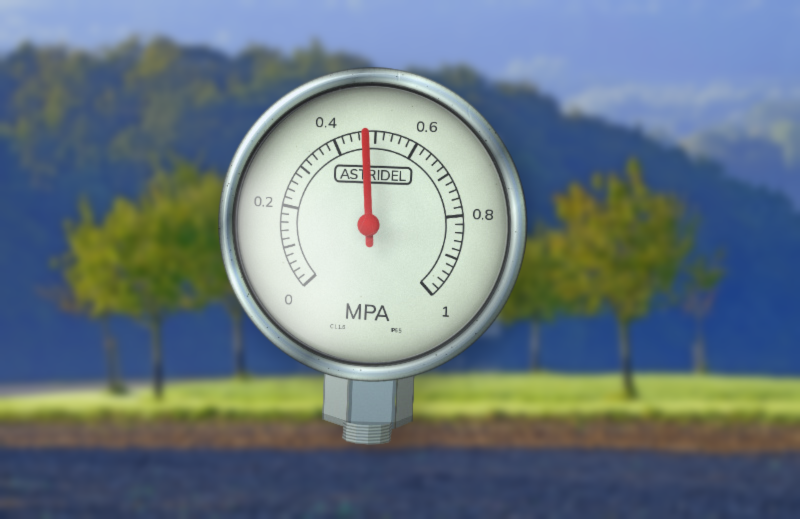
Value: 0.48 MPa
